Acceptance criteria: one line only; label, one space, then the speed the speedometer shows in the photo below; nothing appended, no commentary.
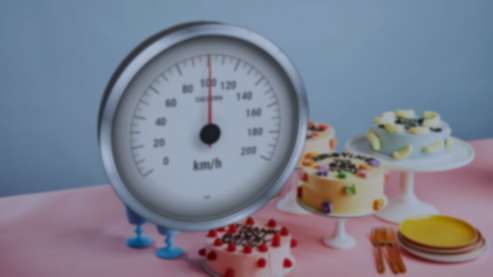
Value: 100 km/h
